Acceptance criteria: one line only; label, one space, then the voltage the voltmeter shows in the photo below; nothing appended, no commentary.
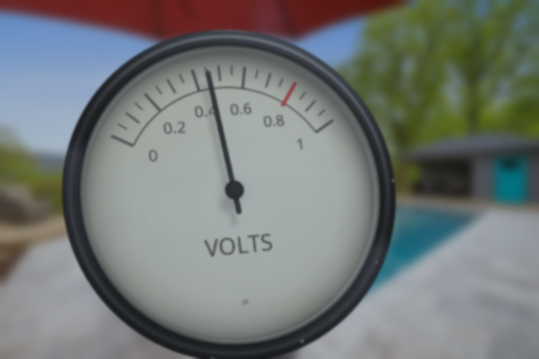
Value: 0.45 V
